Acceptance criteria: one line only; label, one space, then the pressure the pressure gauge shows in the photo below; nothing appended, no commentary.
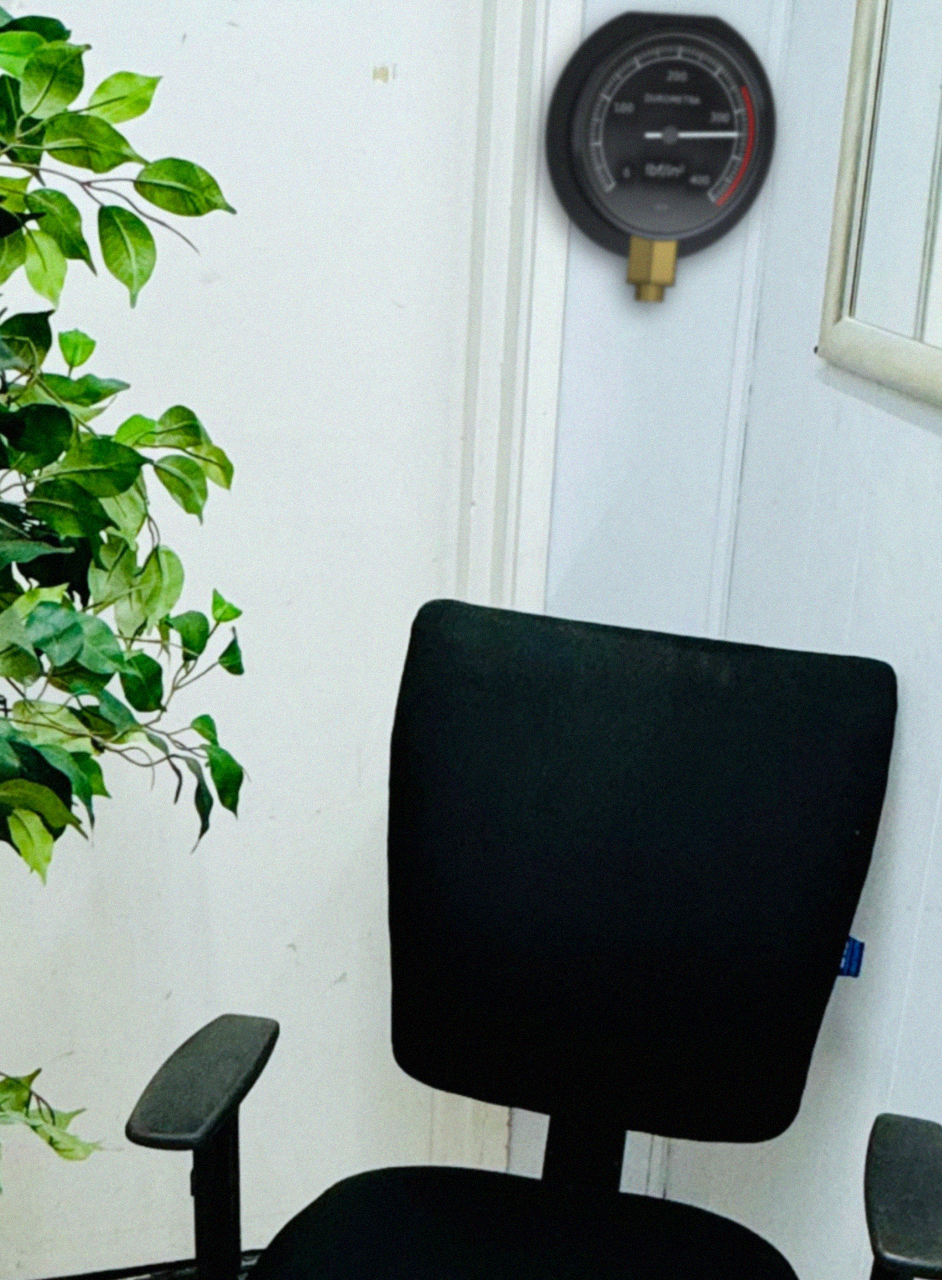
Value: 325 psi
